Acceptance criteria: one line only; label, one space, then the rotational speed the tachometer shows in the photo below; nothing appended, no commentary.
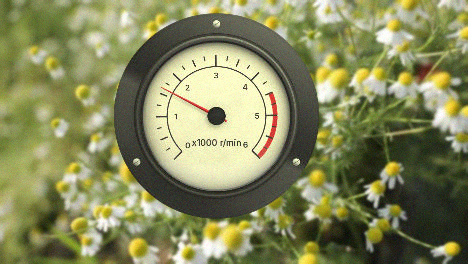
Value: 1625 rpm
